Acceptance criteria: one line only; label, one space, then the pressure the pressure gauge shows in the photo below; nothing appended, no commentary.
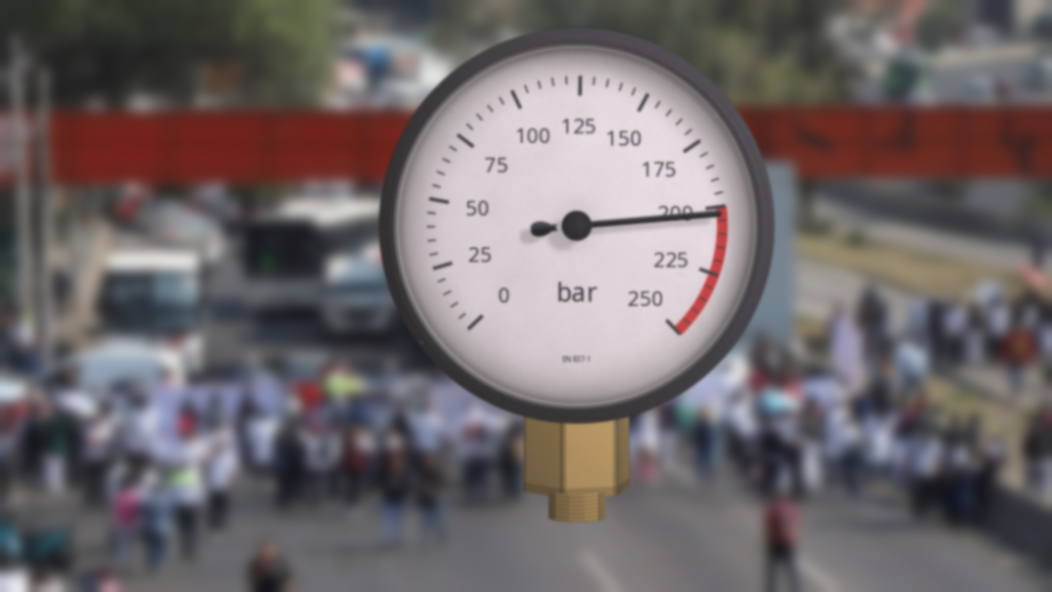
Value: 202.5 bar
